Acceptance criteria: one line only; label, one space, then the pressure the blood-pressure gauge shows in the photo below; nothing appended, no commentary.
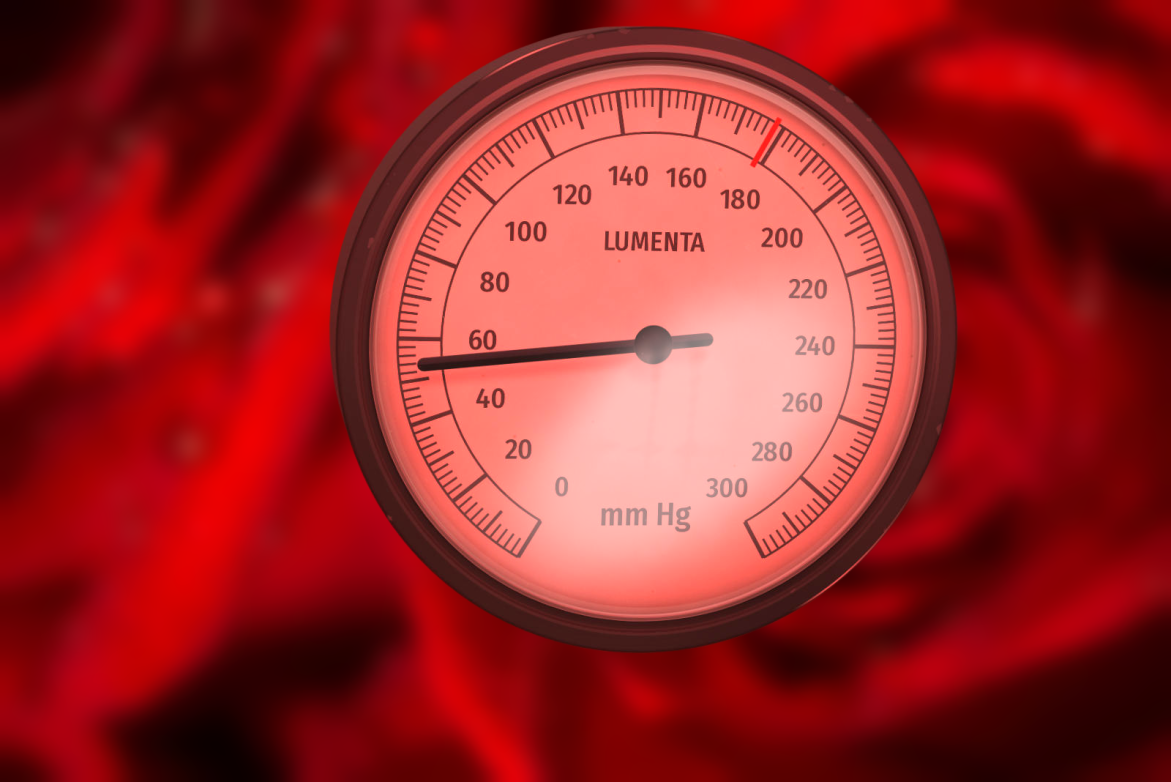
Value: 54 mmHg
